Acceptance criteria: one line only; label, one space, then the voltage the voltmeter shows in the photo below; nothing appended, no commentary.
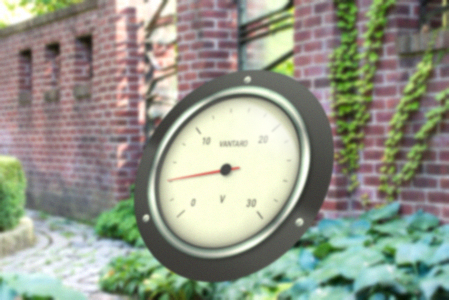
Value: 4 V
